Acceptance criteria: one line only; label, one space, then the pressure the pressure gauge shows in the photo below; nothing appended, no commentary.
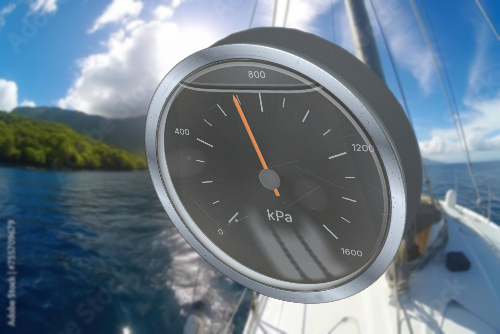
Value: 700 kPa
